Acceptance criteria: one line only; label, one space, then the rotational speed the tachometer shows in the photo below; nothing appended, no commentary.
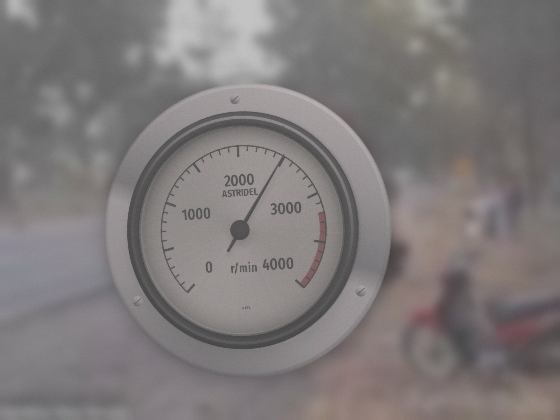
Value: 2500 rpm
